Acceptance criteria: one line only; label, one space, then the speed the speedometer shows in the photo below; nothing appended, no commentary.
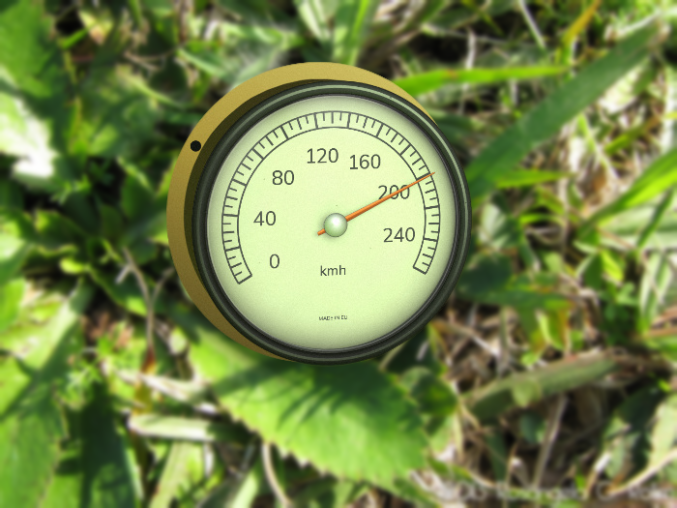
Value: 200 km/h
